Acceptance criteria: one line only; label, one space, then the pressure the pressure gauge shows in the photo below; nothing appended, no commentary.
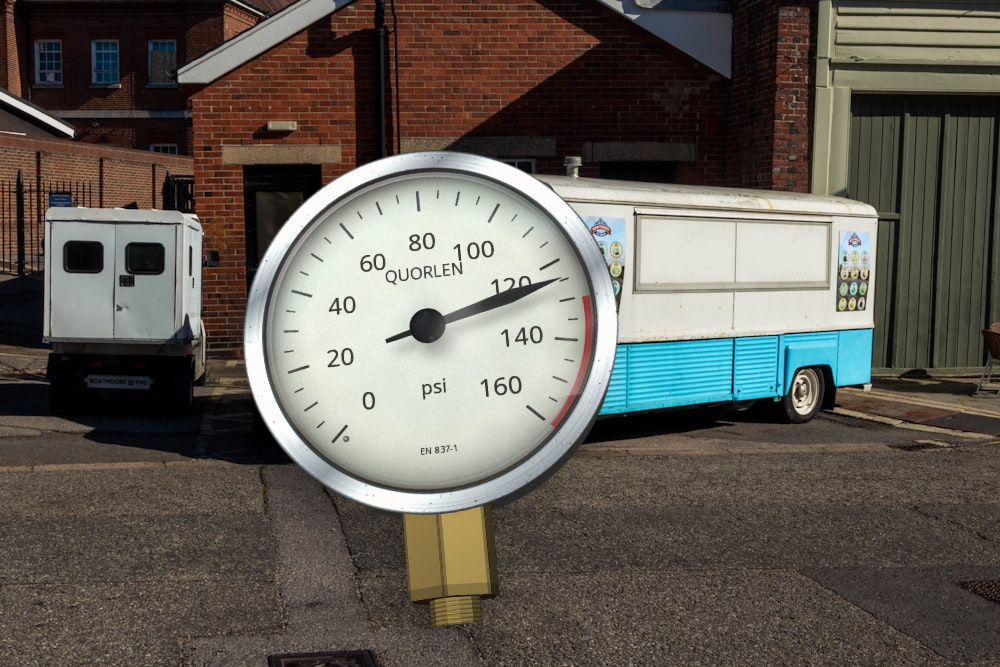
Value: 125 psi
